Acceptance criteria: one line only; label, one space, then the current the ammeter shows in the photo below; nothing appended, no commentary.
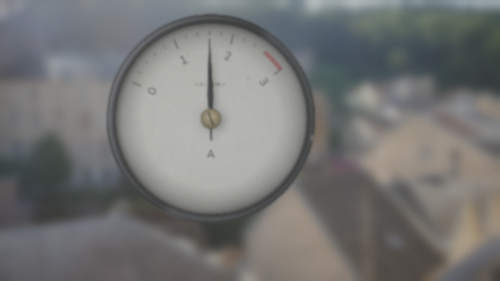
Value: 1.6 A
